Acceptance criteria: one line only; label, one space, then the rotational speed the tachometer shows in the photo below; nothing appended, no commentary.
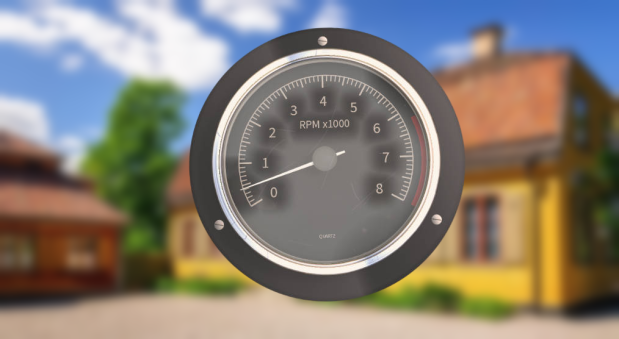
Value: 400 rpm
